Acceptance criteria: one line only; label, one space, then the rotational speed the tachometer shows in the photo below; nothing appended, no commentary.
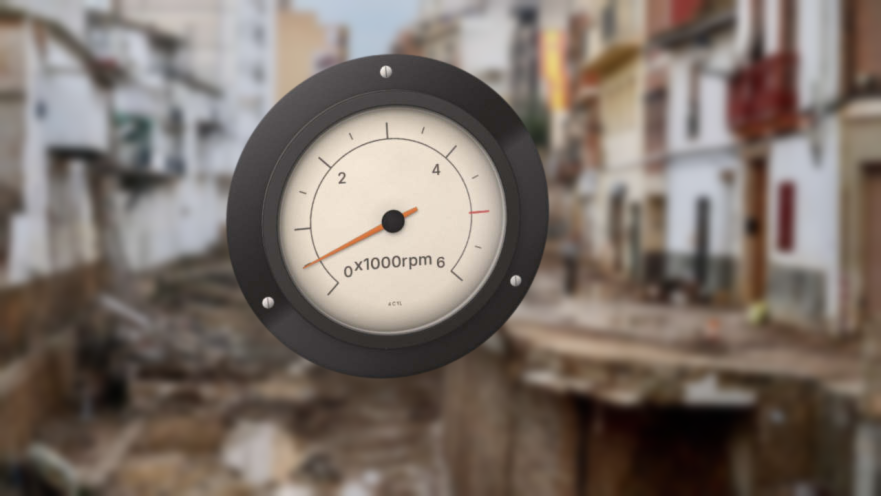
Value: 500 rpm
